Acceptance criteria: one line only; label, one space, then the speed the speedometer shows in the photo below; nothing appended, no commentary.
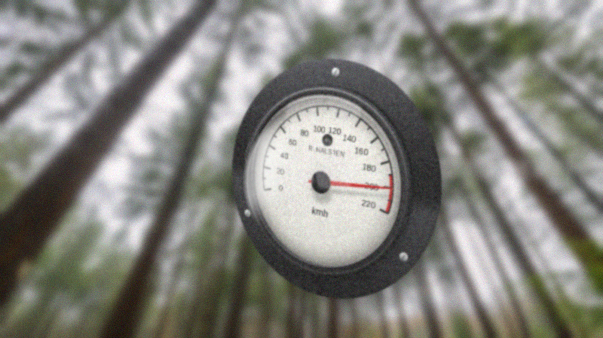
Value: 200 km/h
